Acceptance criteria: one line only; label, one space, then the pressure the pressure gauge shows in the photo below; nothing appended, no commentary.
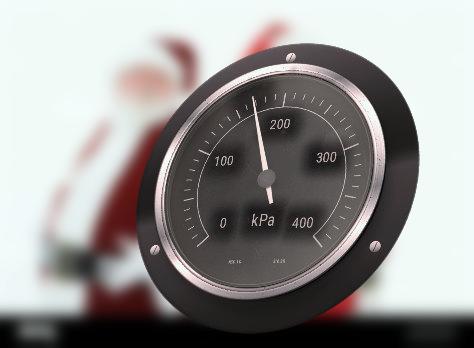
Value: 170 kPa
